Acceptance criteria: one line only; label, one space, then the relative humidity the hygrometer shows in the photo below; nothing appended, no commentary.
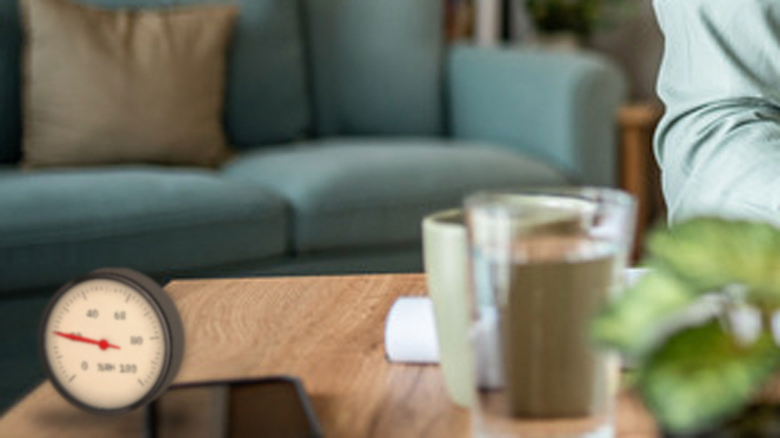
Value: 20 %
